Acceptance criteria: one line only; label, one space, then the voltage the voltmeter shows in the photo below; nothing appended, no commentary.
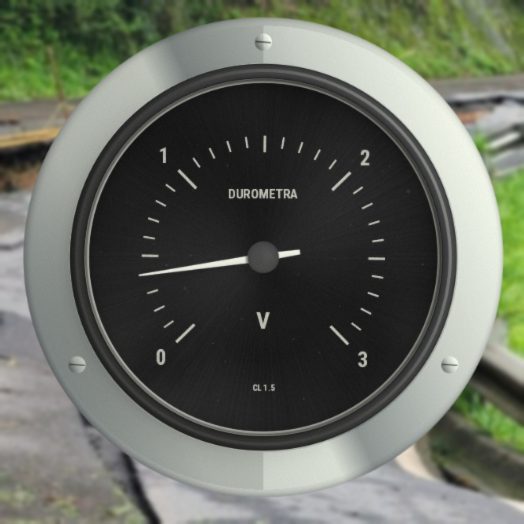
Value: 0.4 V
